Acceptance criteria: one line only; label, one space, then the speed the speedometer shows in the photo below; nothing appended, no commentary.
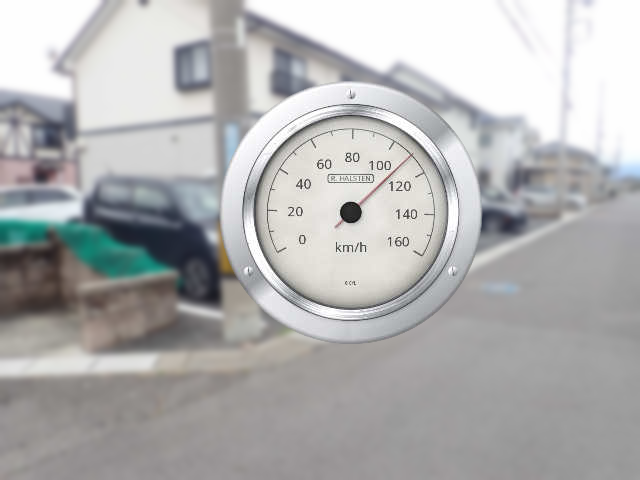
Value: 110 km/h
